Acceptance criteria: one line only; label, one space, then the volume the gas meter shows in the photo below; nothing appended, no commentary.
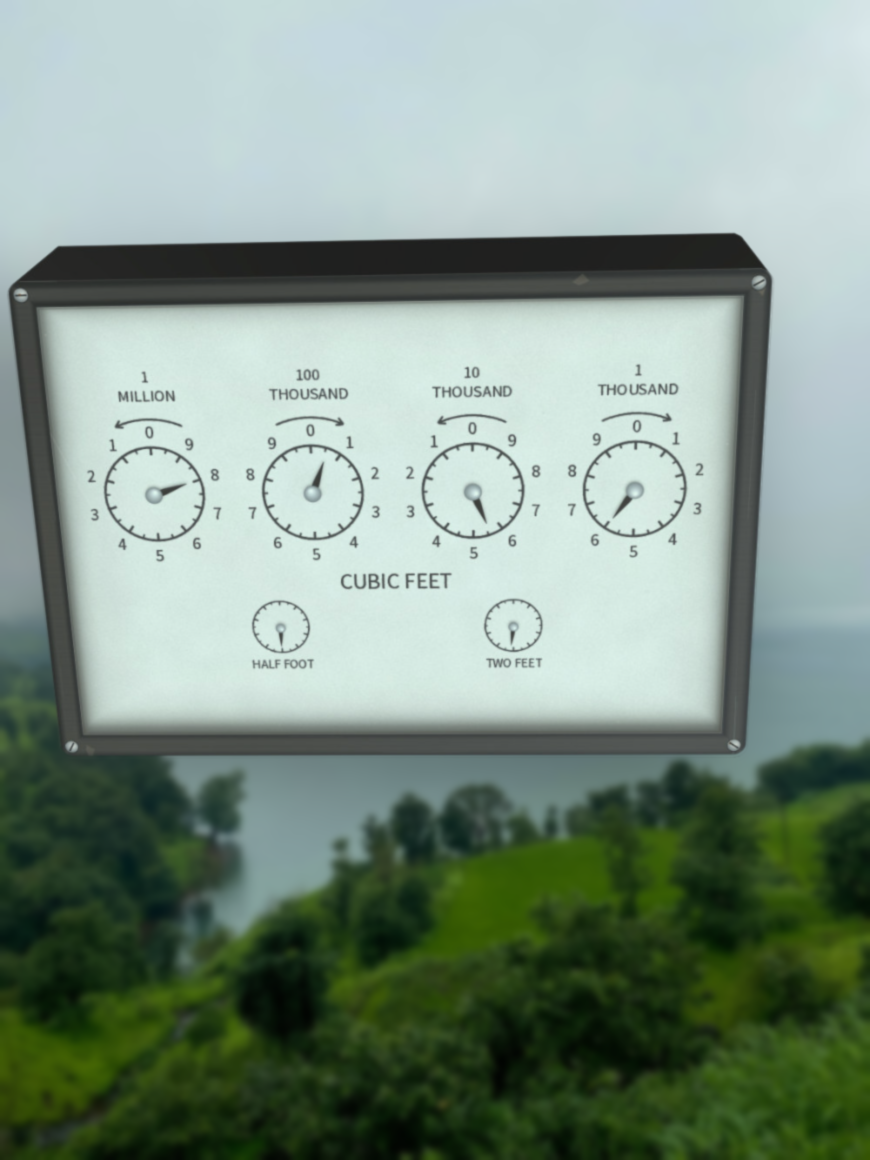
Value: 805600 ft³
